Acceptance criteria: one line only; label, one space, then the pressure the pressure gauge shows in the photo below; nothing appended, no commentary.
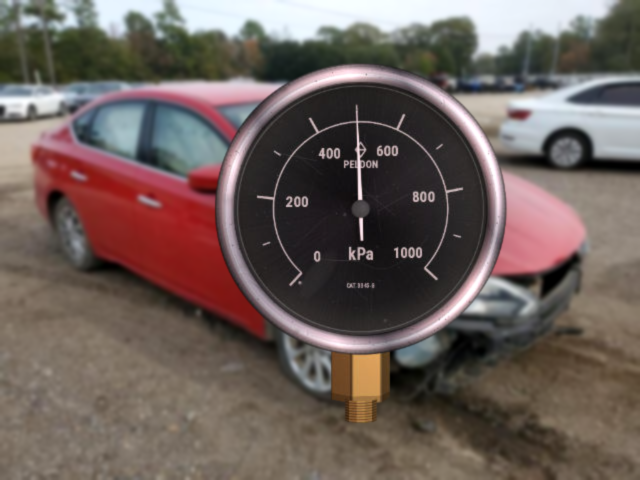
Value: 500 kPa
